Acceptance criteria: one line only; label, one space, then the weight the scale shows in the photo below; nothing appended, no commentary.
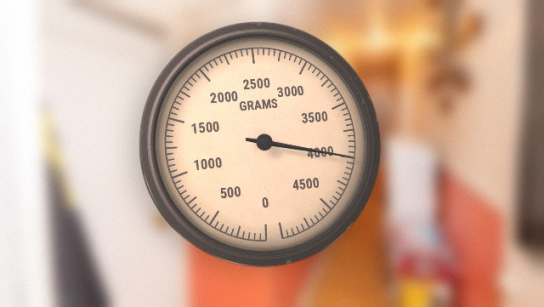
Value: 4000 g
